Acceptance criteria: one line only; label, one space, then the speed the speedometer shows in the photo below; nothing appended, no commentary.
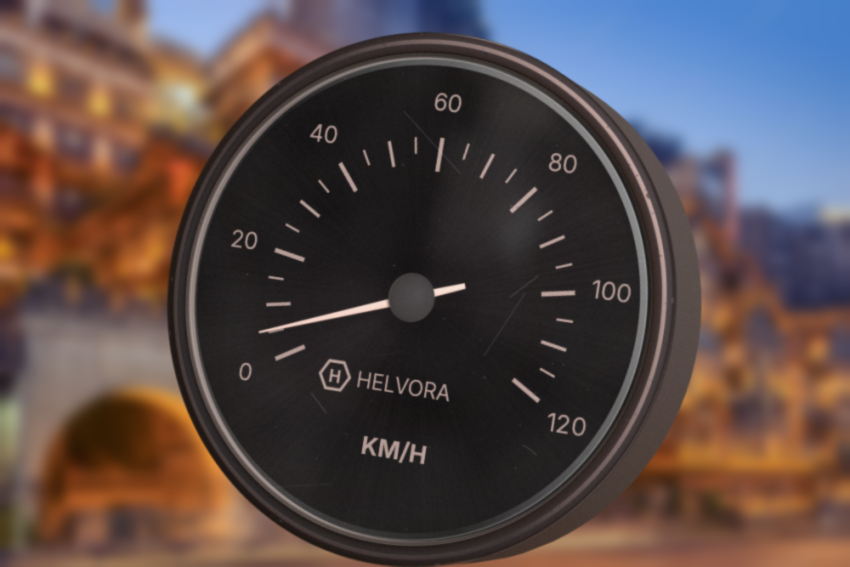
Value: 5 km/h
